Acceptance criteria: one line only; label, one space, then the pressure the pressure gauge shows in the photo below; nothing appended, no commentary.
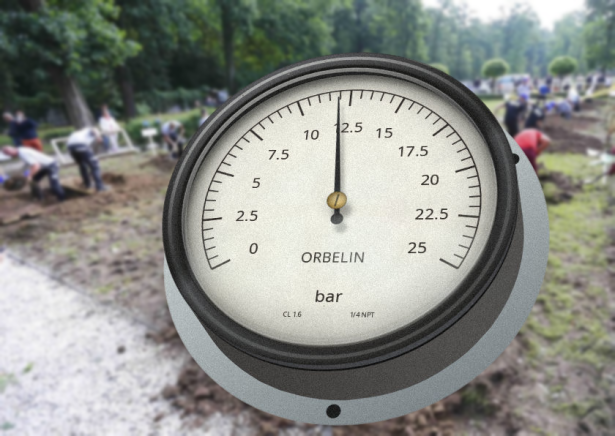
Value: 12 bar
